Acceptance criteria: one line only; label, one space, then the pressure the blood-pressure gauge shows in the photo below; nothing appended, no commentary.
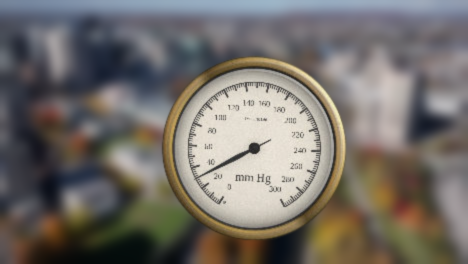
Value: 30 mmHg
